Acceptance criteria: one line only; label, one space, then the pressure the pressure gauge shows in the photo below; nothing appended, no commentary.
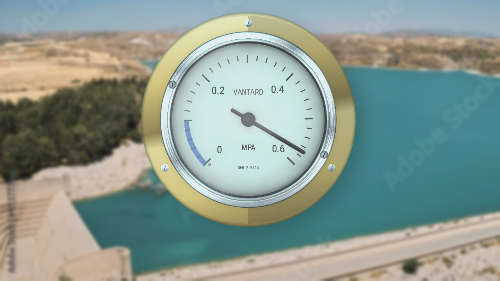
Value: 0.57 MPa
